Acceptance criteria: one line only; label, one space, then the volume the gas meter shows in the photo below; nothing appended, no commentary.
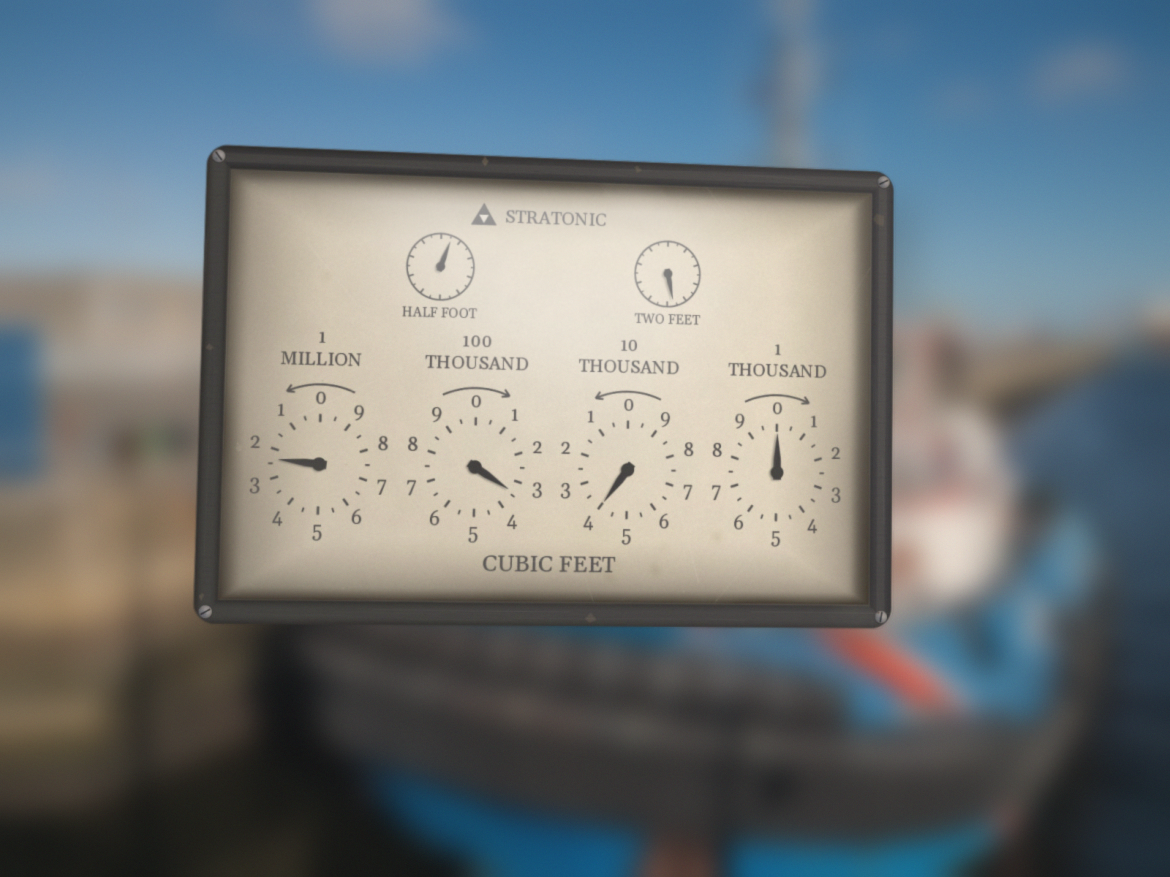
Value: 234000 ft³
